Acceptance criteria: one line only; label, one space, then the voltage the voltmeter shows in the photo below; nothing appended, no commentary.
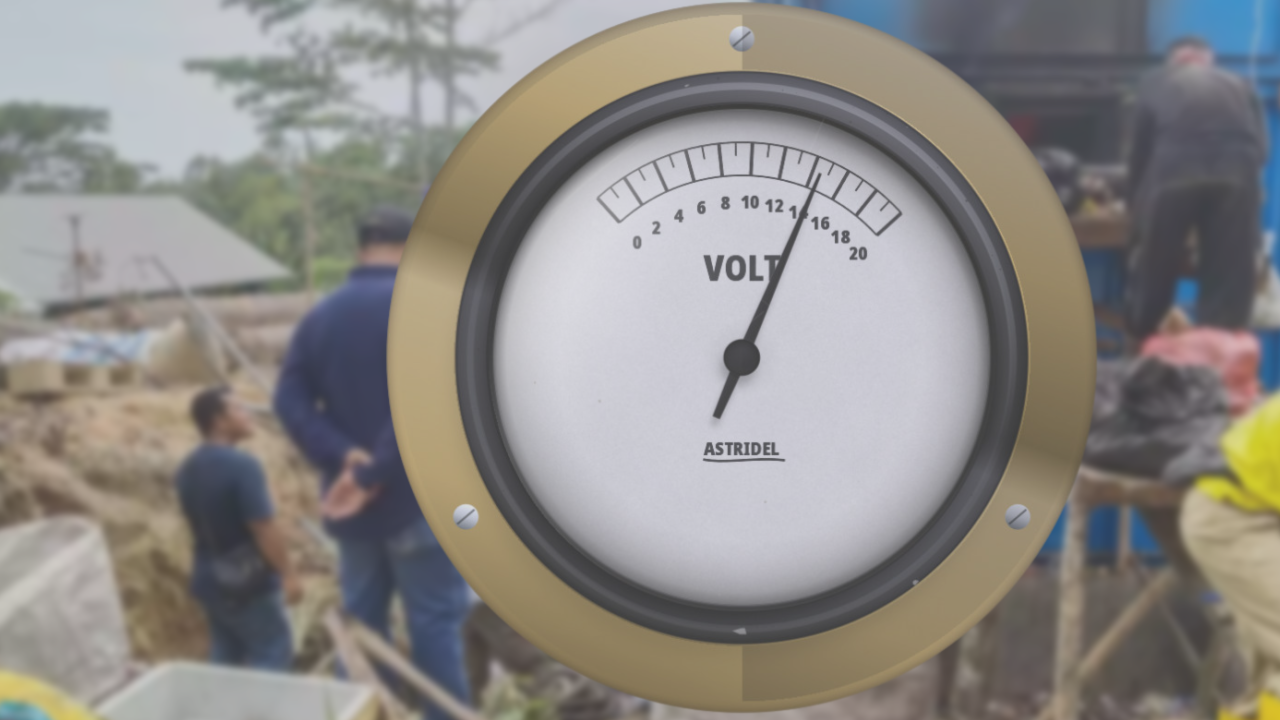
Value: 14.5 V
